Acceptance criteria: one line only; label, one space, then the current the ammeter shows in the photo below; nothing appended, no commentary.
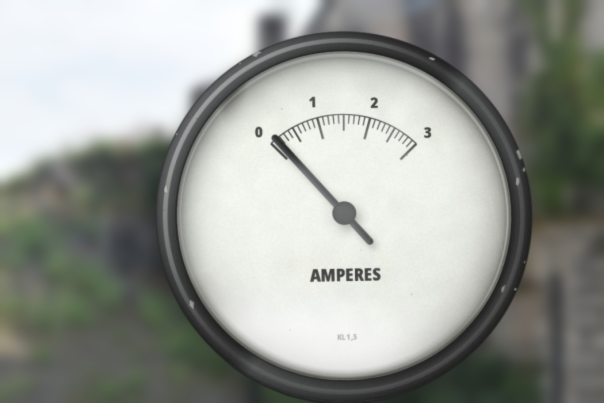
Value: 0.1 A
